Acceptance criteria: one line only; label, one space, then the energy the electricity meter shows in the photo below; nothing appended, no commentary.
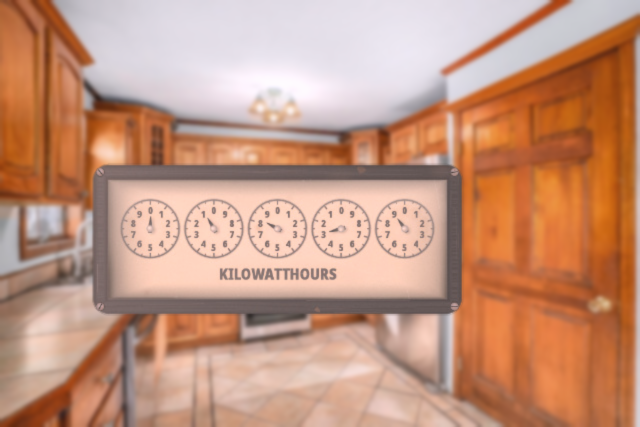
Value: 829 kWh
